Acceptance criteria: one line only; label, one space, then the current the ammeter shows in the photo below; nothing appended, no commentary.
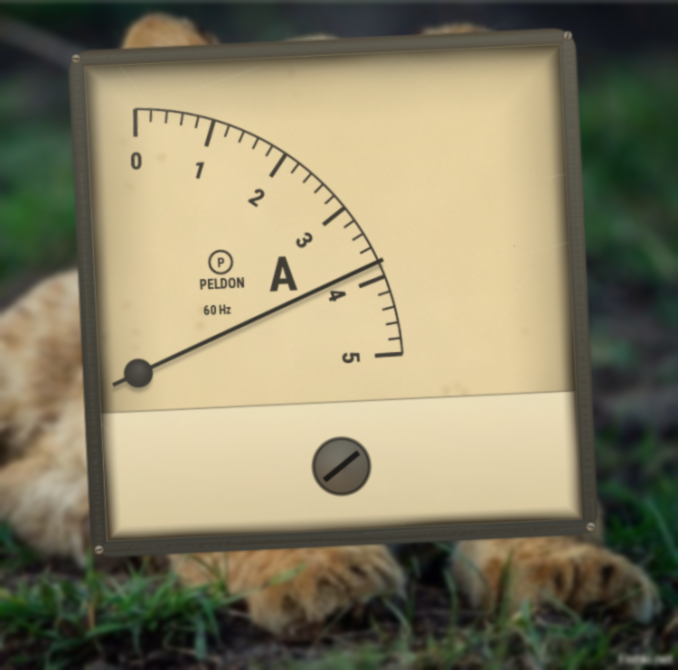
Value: 3.8 A
